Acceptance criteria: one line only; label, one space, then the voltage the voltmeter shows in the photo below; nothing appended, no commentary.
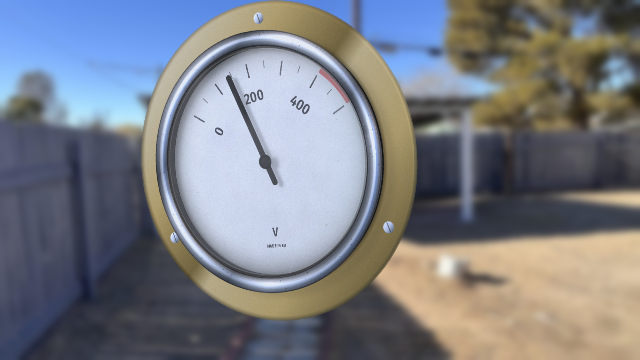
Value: 150 V
